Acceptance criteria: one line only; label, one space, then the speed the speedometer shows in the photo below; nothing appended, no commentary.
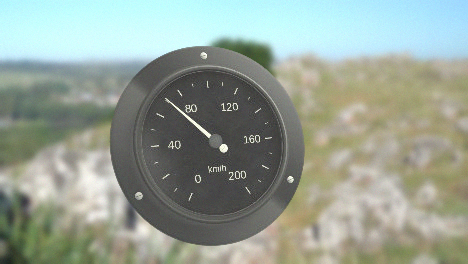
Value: 70 km/h
